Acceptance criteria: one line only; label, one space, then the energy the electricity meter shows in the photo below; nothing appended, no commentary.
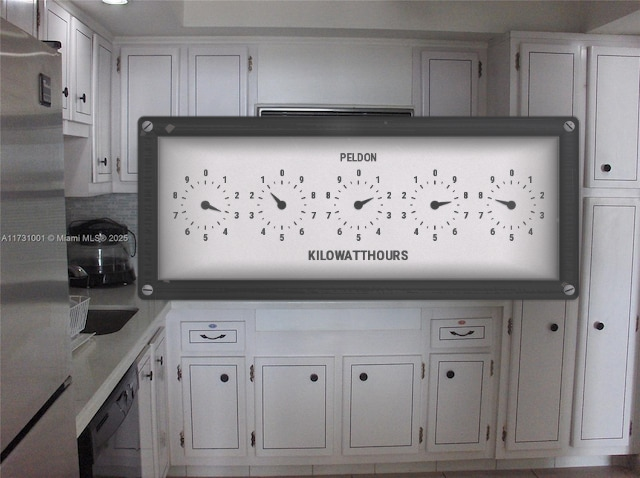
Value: 31178 kWh
